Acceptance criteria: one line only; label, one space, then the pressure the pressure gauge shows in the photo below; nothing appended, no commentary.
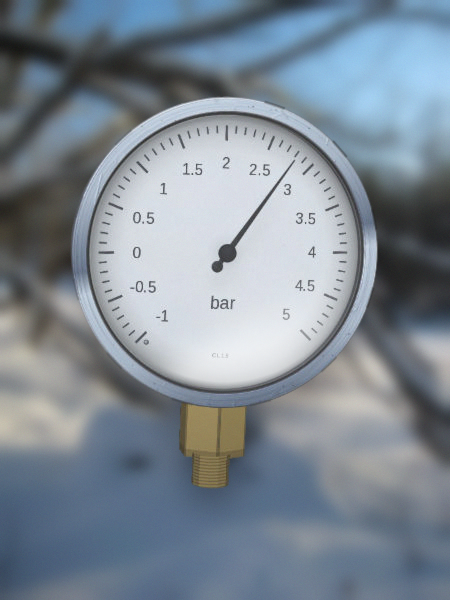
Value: 2.8 bar
